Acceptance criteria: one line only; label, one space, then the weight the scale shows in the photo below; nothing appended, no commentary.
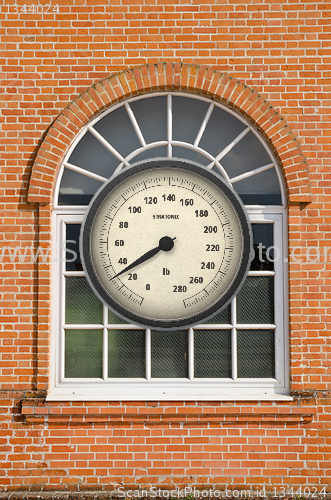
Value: 30 lb
